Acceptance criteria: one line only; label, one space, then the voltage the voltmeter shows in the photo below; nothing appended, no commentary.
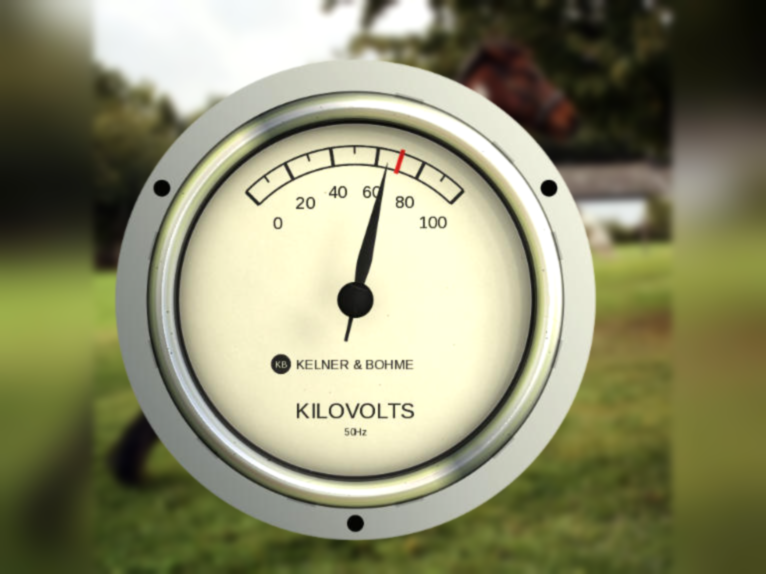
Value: 65 kV
